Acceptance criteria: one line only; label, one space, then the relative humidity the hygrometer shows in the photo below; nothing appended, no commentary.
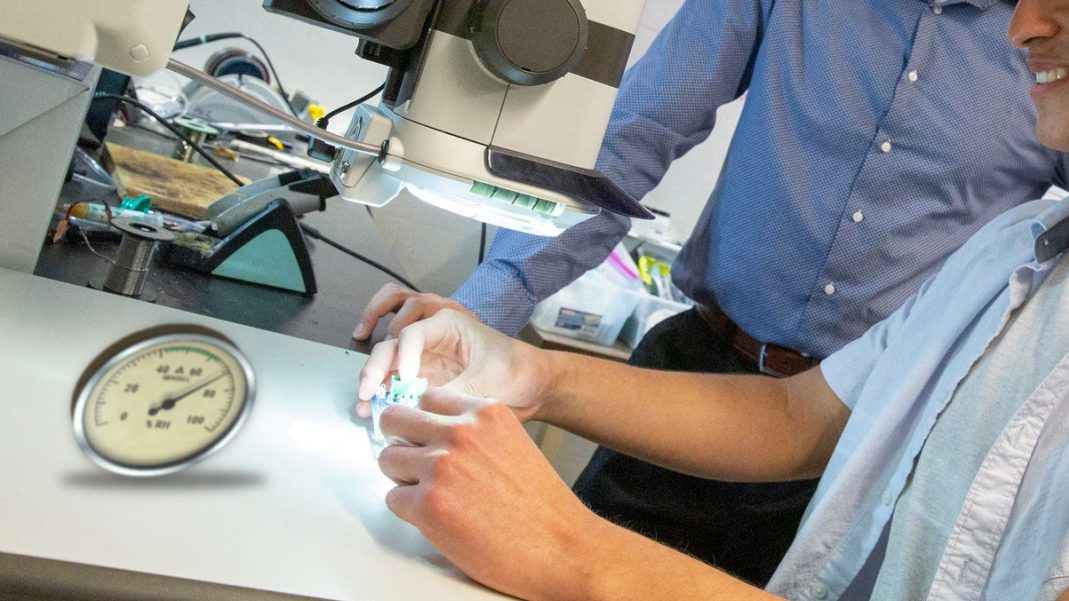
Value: 70 %
